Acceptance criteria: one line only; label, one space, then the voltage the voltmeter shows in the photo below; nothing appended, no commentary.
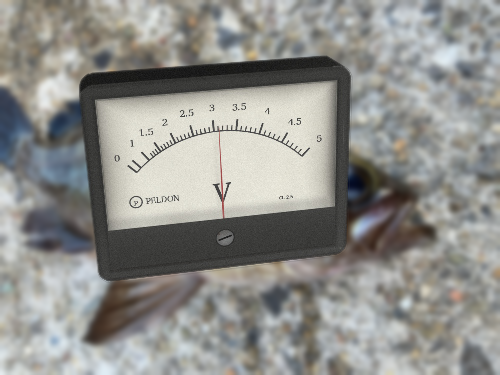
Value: 3.1 V
